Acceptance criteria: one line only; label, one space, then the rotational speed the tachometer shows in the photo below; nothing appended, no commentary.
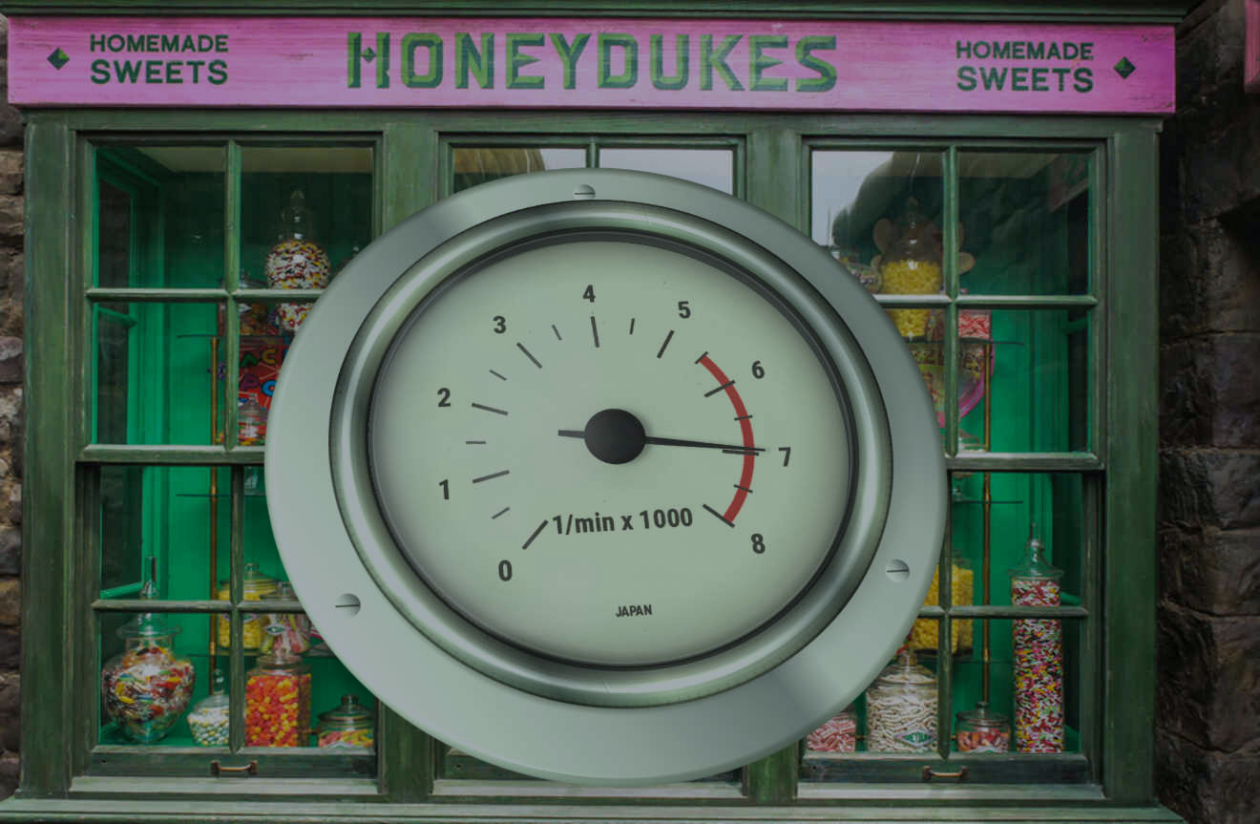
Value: 7000 rpm
